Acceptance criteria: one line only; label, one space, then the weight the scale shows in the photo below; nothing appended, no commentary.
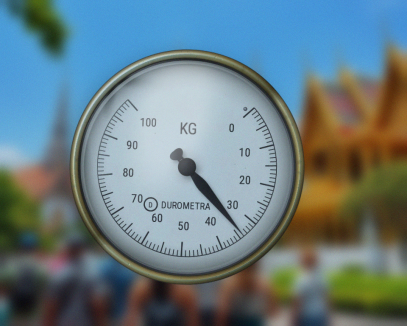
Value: 34 kg
